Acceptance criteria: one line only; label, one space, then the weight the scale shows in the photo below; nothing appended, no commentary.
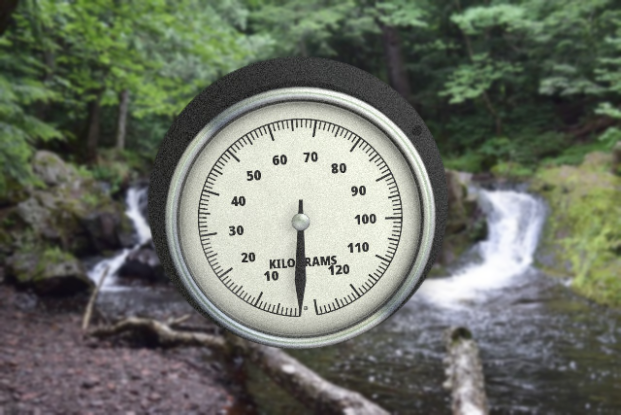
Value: 0 kg
